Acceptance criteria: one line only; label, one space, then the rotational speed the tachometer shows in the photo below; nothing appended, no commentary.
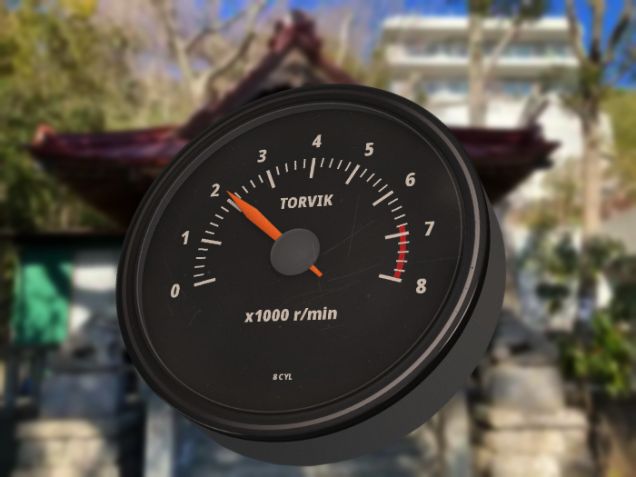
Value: 2100 rpm
